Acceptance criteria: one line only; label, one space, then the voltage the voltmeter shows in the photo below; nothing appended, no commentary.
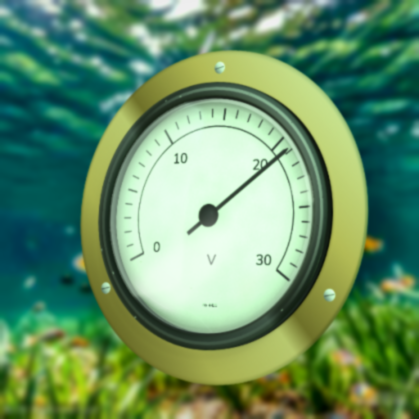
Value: 21 V
